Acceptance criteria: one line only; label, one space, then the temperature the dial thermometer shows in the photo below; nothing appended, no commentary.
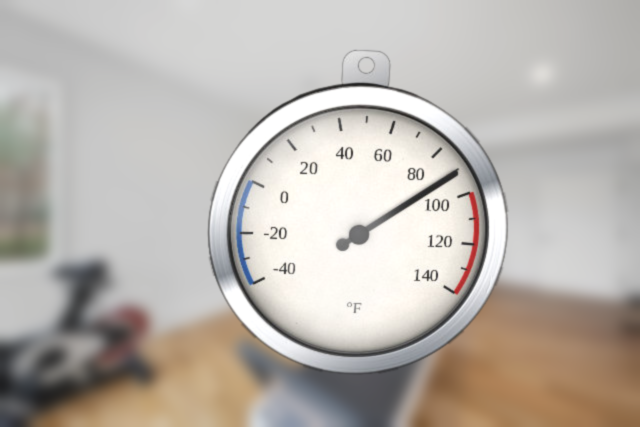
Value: 90 °F
